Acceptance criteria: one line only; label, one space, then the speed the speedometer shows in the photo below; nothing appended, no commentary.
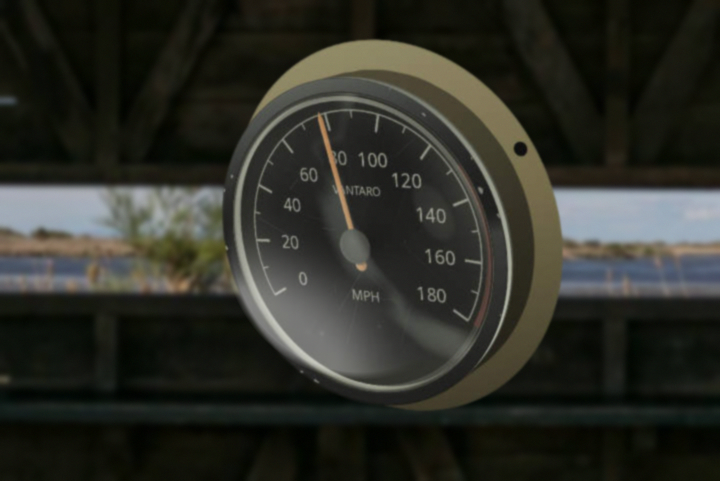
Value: 80 mph
